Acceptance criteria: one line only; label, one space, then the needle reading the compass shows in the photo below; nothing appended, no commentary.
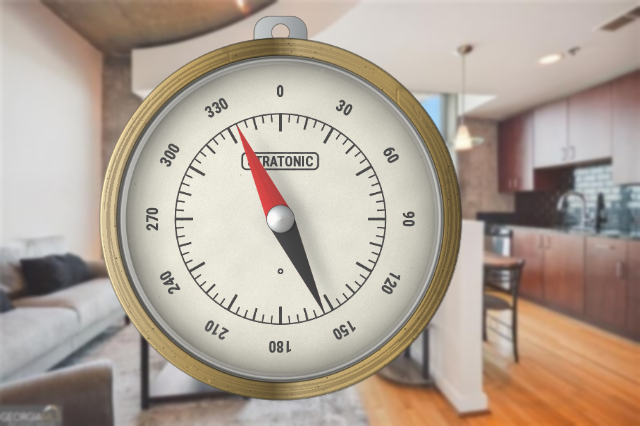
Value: 335 °
